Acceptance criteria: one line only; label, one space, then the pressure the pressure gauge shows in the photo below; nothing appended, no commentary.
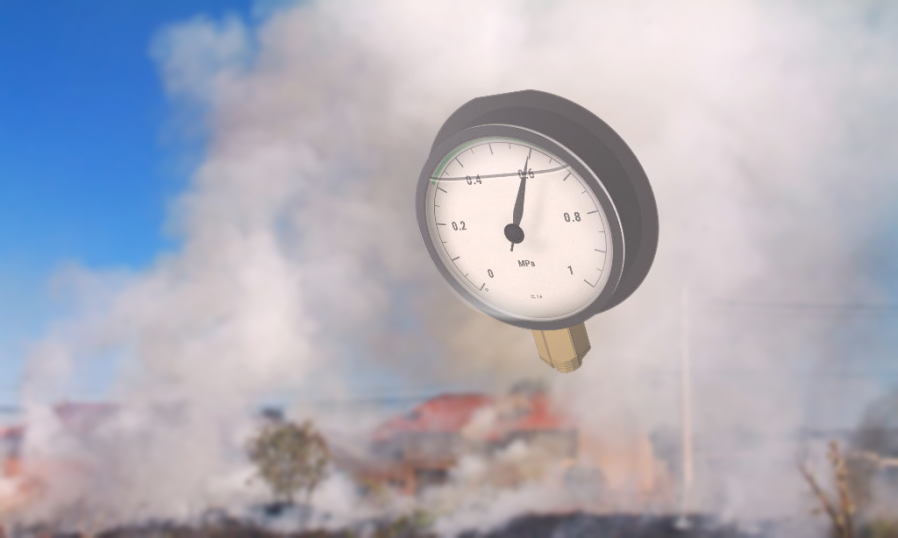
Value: 0.6 MPa
